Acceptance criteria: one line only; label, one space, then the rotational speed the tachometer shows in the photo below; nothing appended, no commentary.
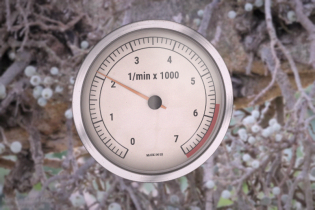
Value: 2100 rpm
